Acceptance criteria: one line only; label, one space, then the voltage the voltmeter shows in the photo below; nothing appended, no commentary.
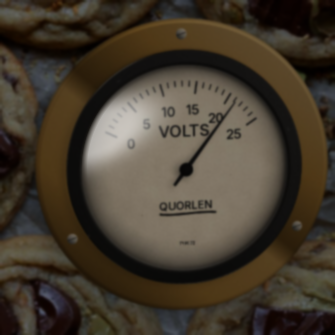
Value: 21 V
